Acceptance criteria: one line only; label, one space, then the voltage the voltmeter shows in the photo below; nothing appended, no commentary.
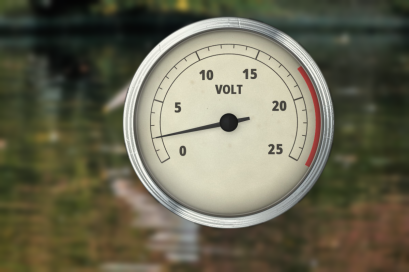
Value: 2 V
